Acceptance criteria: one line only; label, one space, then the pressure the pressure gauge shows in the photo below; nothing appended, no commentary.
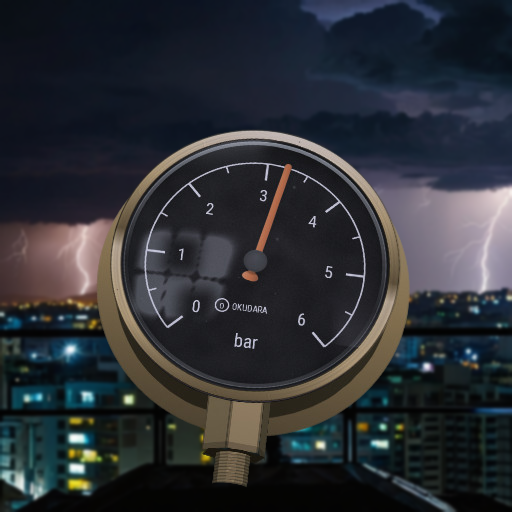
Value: 3.25 bar
